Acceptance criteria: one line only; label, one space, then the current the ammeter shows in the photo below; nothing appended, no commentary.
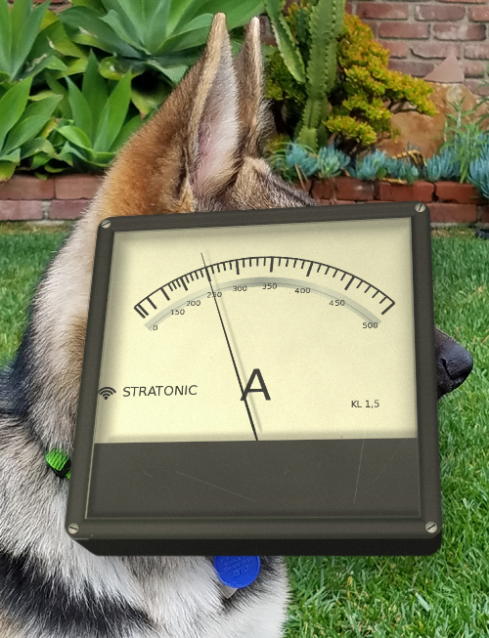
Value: 250 A
